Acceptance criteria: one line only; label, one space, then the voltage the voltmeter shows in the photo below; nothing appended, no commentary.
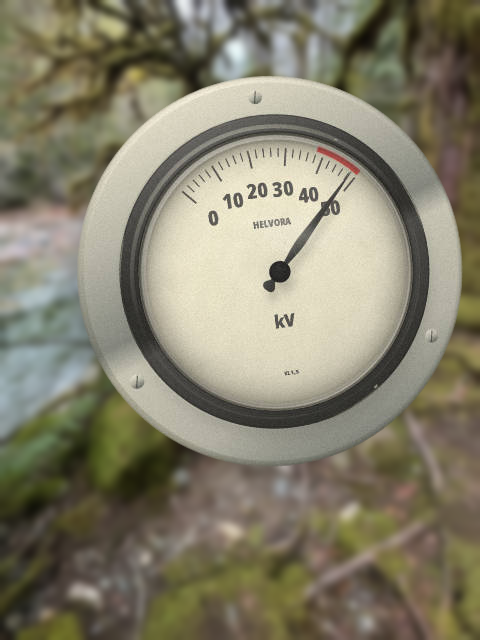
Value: 48 kV
